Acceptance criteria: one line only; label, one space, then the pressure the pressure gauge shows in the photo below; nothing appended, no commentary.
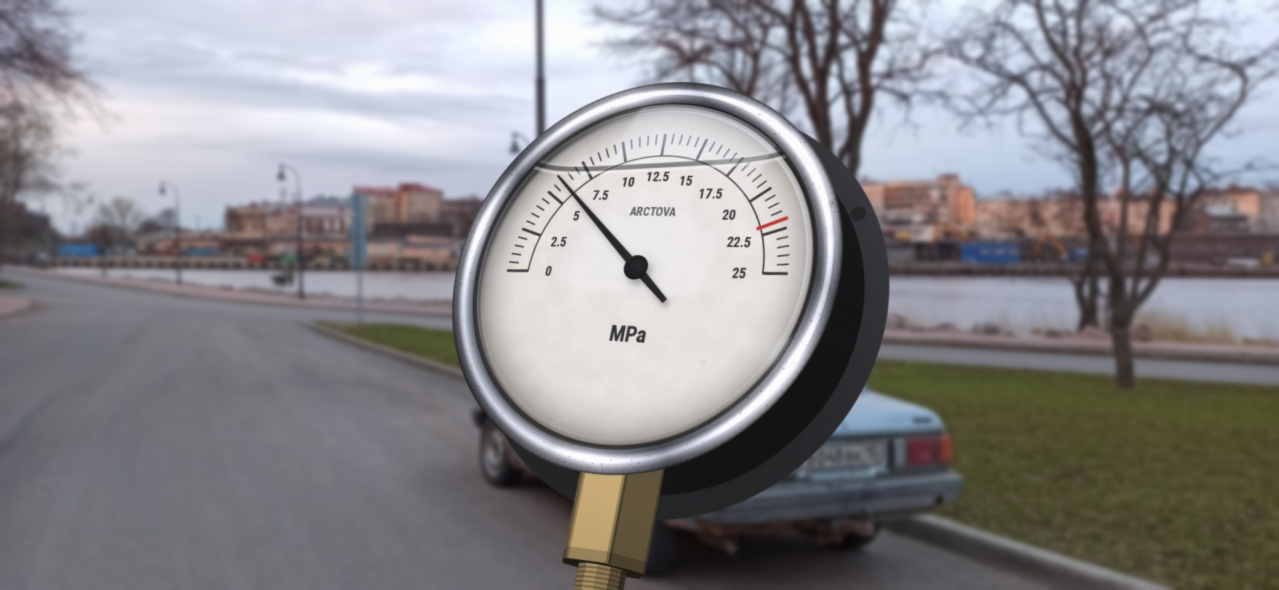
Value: 6 MPa
